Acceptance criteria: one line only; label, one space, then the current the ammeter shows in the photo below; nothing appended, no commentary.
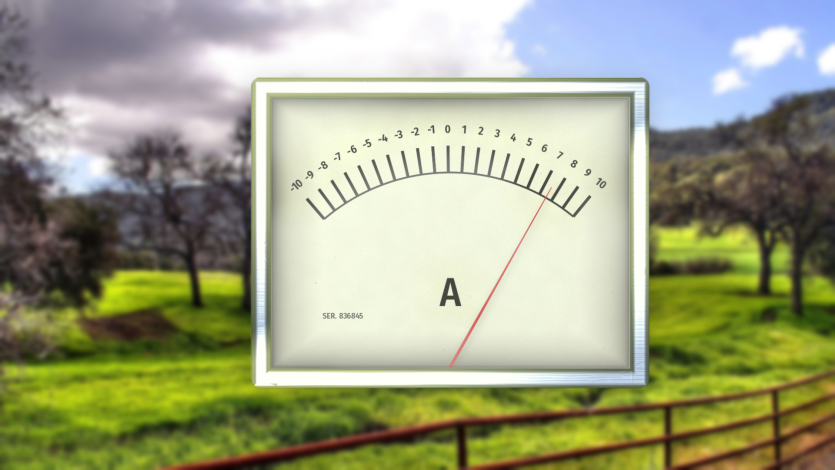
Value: 7.5 A
